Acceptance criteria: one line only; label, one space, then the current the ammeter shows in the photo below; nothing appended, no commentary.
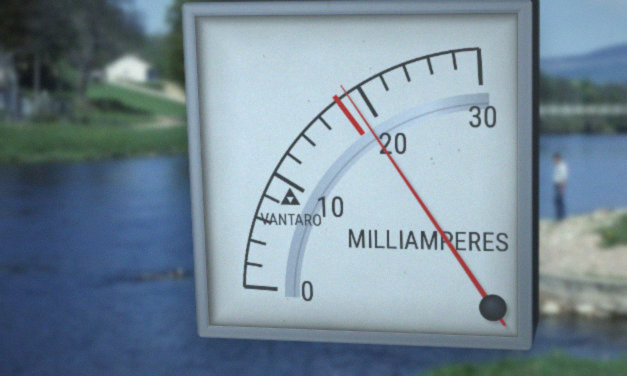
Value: 19 mA
